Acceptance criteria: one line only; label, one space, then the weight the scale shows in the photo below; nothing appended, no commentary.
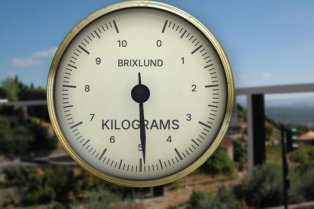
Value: 4.9 kg
